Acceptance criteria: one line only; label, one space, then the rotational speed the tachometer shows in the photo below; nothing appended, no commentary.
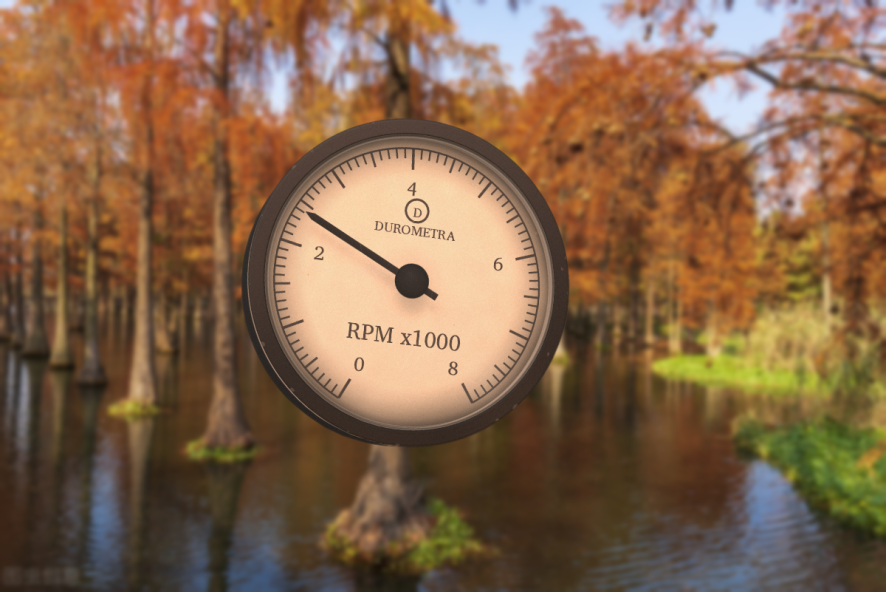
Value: 2400 rpm
